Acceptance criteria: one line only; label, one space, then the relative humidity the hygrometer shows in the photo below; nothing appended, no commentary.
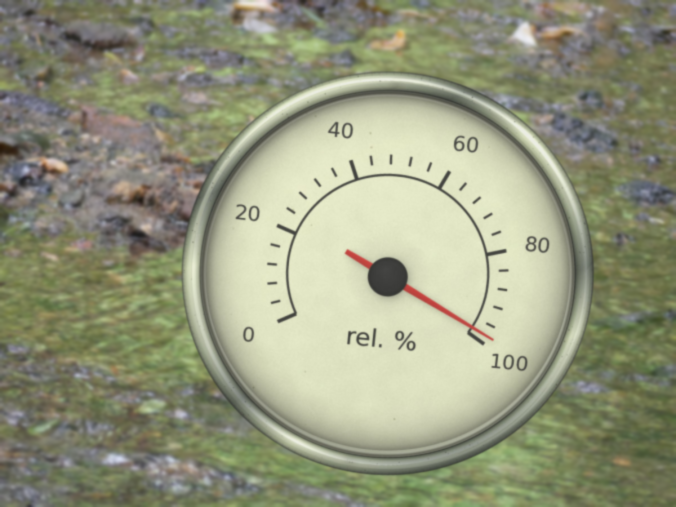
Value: 98 %
